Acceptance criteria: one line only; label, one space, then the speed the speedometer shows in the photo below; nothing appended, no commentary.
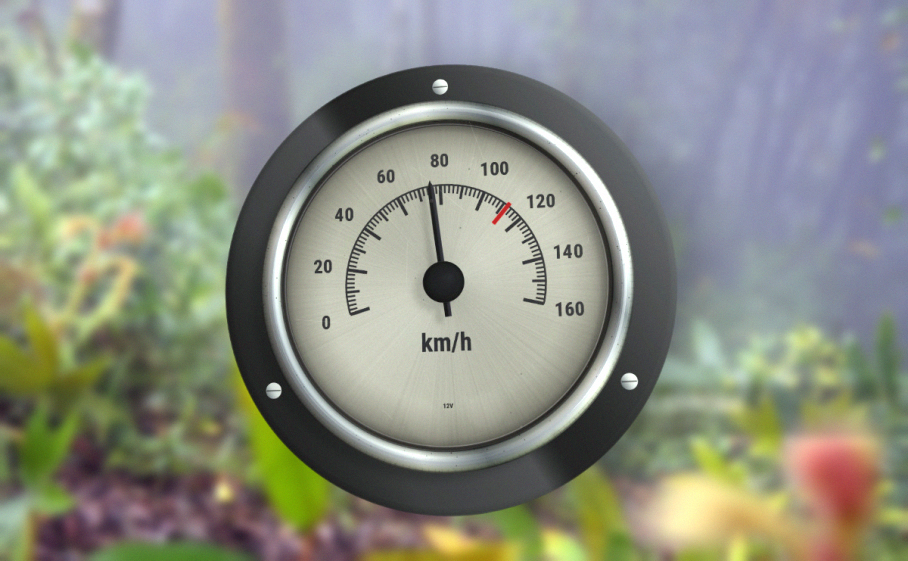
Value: 76 km/h
